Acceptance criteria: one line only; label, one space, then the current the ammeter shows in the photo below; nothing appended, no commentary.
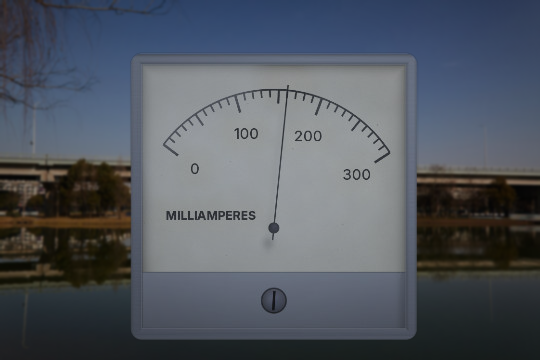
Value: 160 mA
